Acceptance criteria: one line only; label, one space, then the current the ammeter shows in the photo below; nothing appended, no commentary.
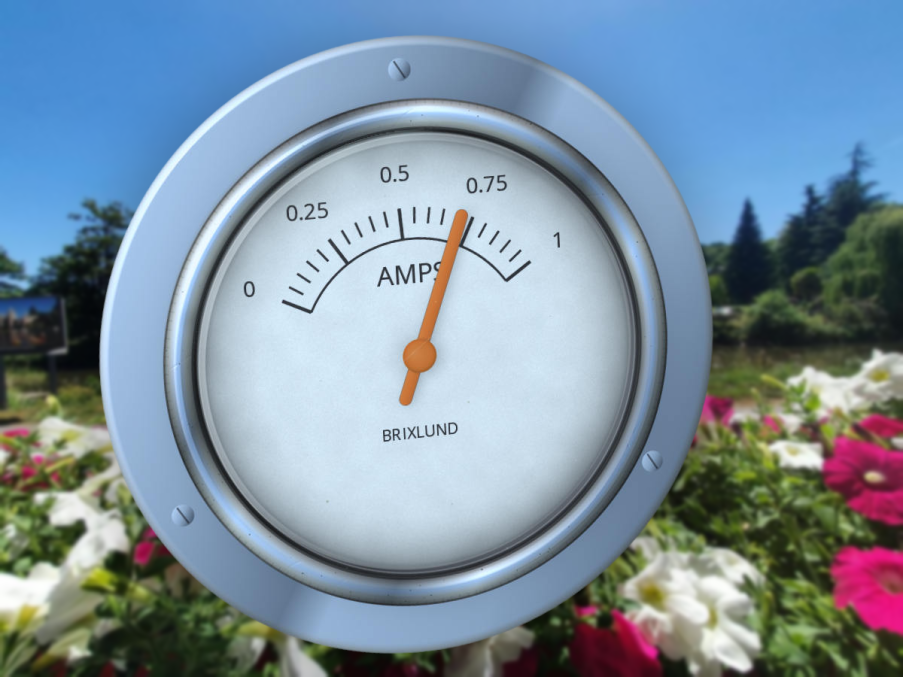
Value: 0.7 A
